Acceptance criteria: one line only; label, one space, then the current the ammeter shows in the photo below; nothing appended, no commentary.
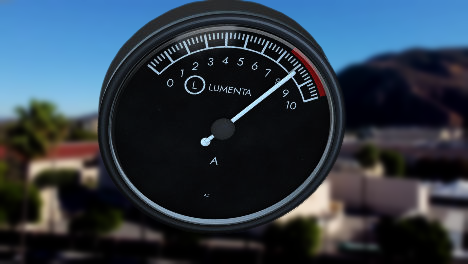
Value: 8 A
